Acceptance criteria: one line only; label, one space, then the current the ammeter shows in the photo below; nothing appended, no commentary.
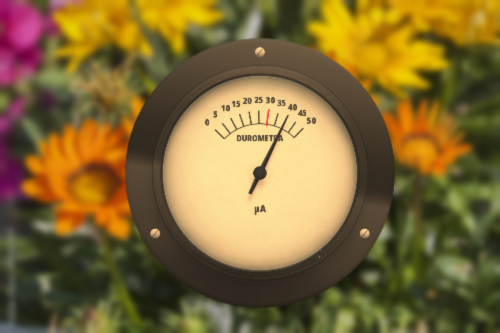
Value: 40 µA
